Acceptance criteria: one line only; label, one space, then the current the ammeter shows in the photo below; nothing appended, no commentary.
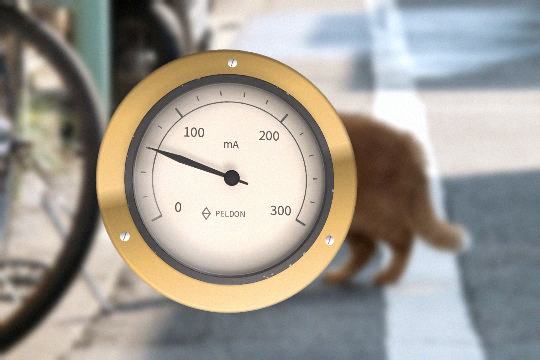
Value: 60 mA
